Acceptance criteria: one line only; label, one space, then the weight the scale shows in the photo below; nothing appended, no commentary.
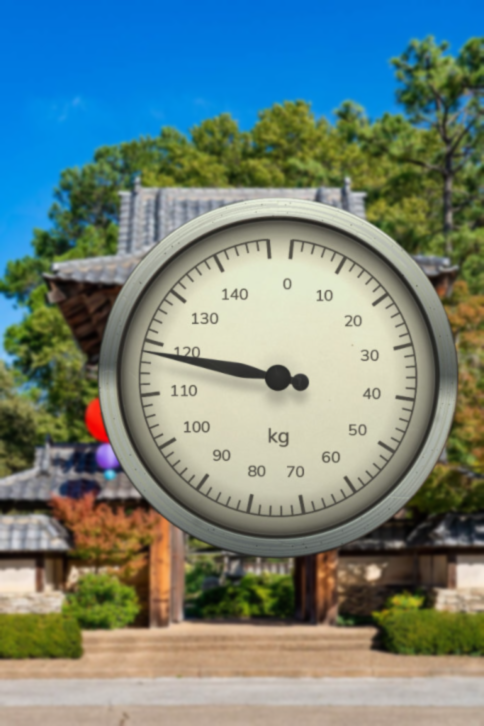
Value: 118 kg
